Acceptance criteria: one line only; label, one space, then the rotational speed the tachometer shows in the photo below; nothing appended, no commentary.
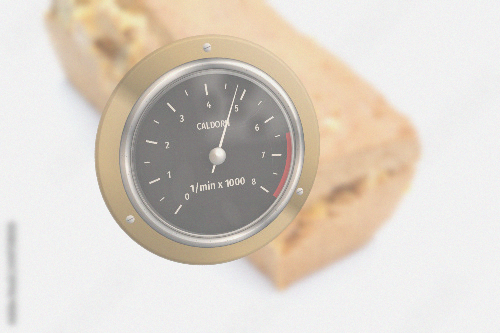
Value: 4750 rpm
